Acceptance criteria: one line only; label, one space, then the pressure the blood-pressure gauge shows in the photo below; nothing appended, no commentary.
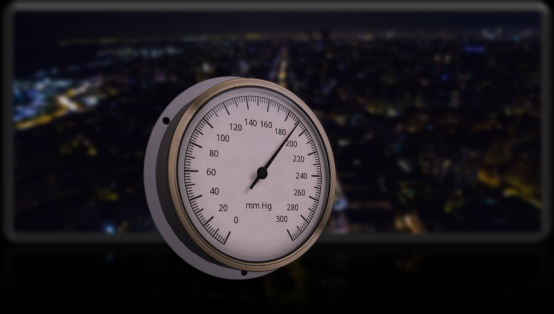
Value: 190 mmHg
